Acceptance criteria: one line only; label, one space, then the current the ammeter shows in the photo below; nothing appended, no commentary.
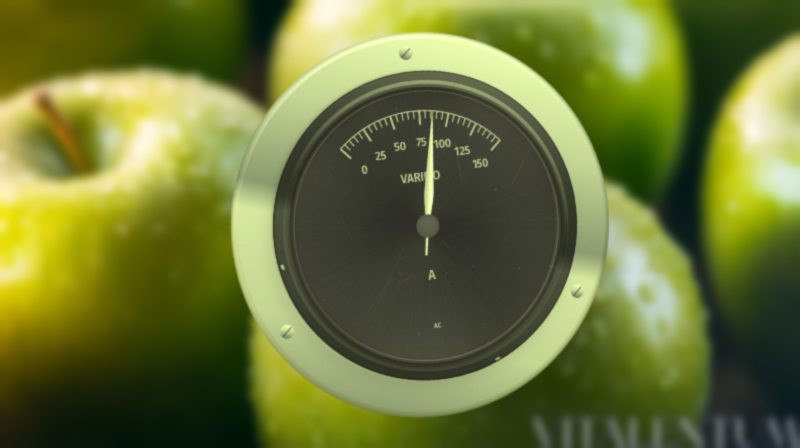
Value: 85 A
